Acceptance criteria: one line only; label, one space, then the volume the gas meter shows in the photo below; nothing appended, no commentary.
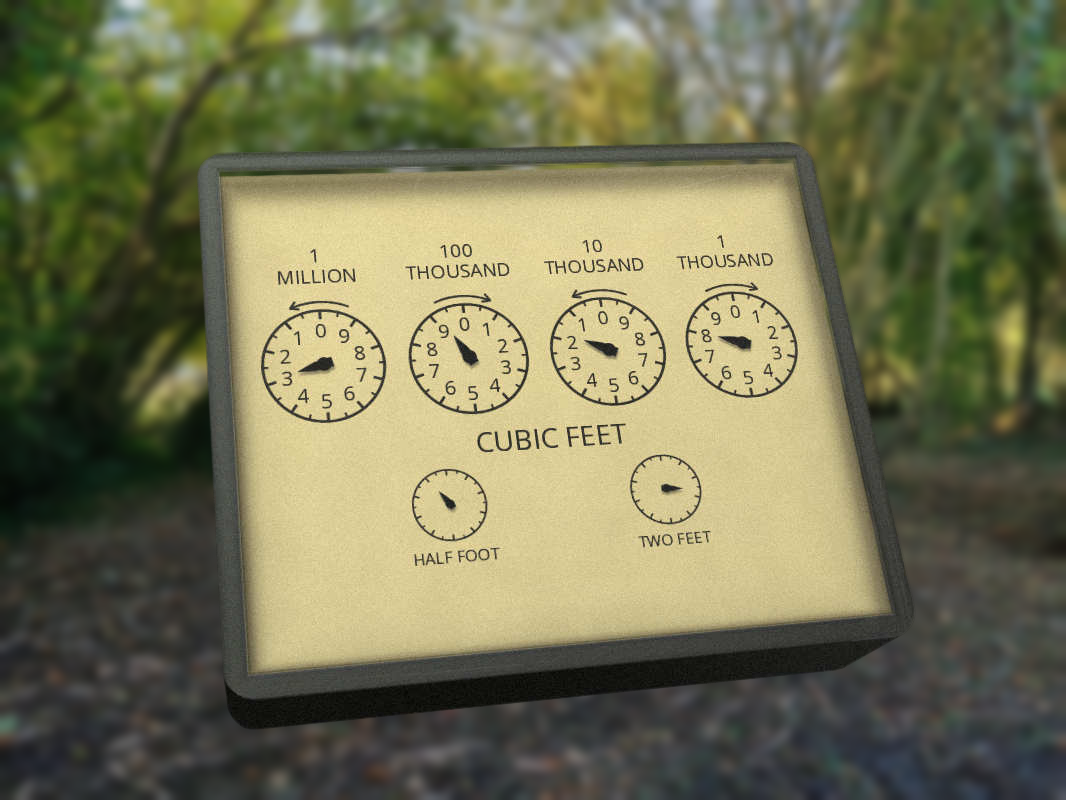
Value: 291800 ft³
